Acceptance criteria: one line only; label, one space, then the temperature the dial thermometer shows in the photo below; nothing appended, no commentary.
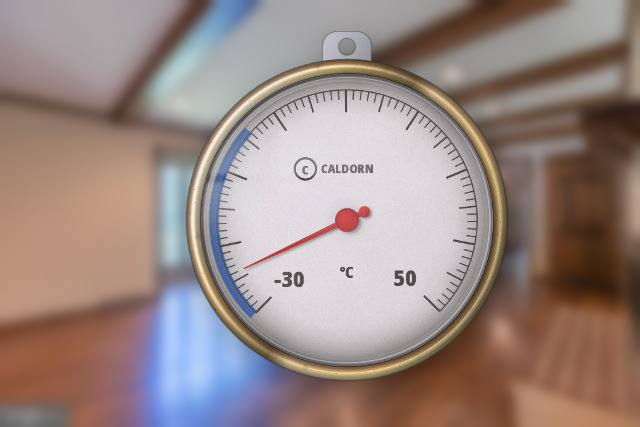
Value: -24 °C
